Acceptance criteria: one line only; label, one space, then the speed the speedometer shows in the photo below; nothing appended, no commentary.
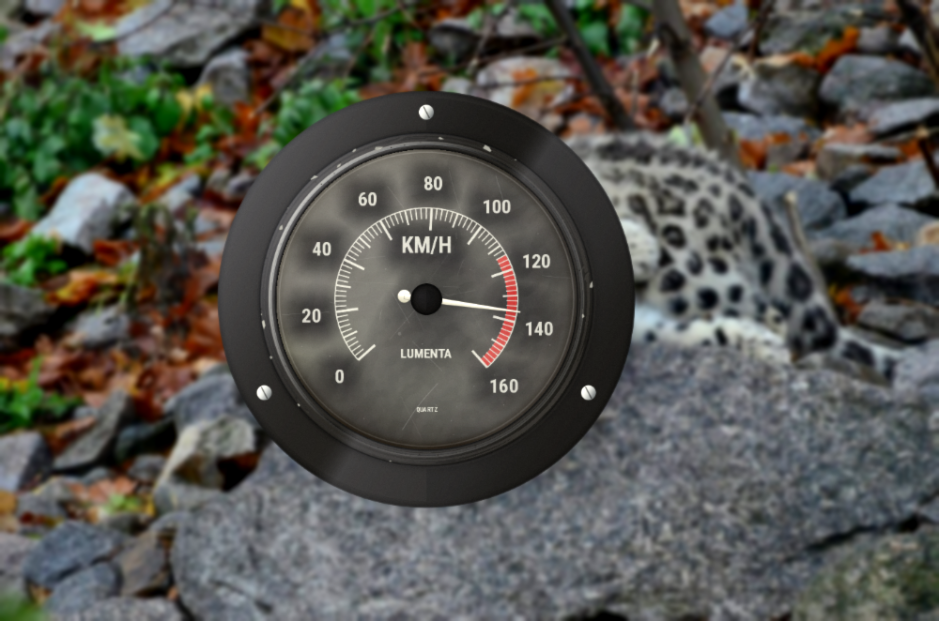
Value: 136 km/h
